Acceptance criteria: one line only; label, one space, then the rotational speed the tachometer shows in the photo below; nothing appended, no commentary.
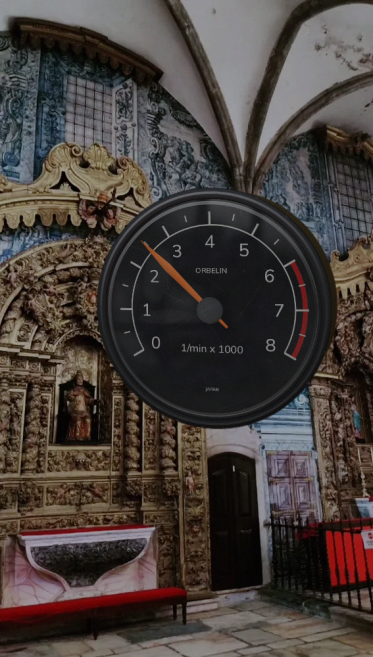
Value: 2500 rpm
